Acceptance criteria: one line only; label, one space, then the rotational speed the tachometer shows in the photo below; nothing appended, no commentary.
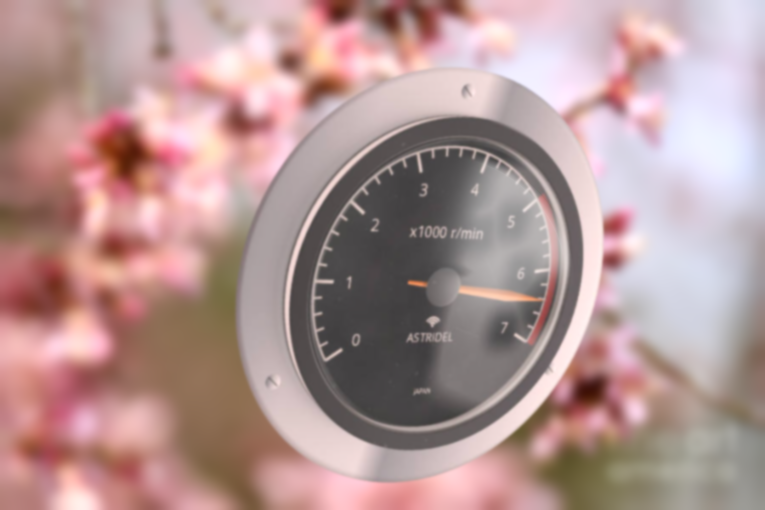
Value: 6400 rpm
